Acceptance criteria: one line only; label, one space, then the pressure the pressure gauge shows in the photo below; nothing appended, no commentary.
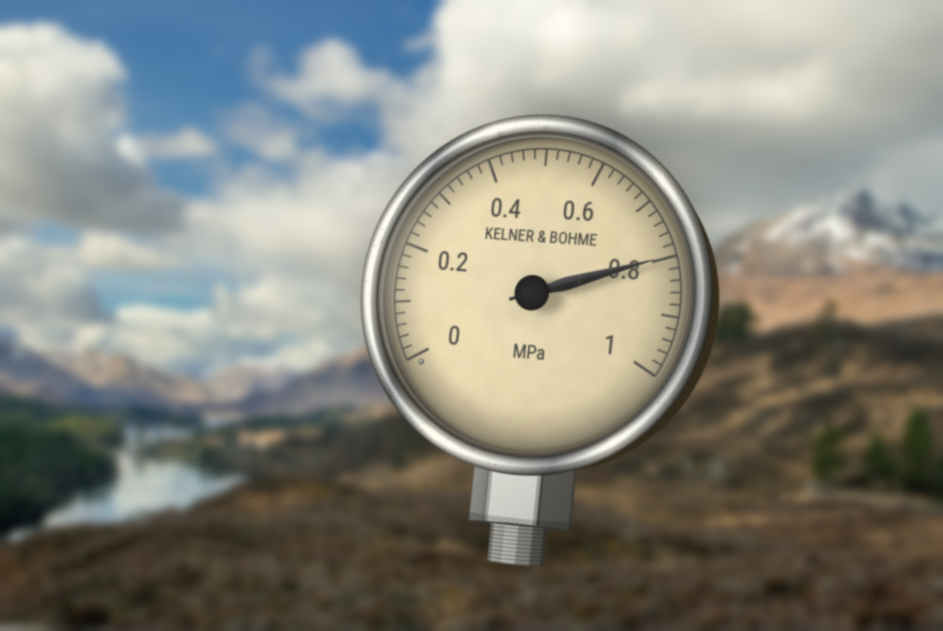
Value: 0.8 MPa
